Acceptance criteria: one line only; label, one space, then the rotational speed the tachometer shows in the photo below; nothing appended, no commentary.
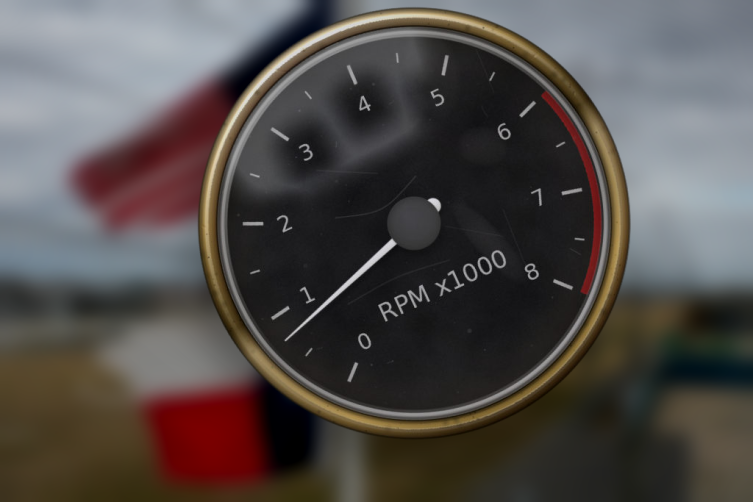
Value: 750 rpm
